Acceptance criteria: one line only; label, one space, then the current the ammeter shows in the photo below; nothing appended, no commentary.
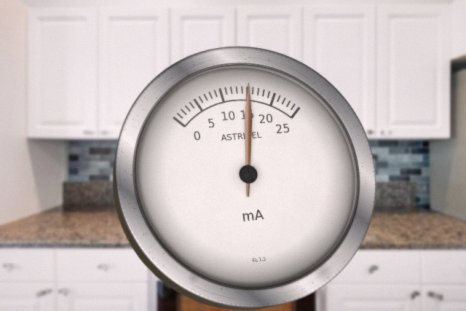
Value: 15 mA
